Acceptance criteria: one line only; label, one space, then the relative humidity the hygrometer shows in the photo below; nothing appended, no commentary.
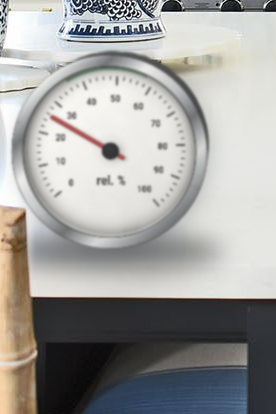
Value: 26 %
